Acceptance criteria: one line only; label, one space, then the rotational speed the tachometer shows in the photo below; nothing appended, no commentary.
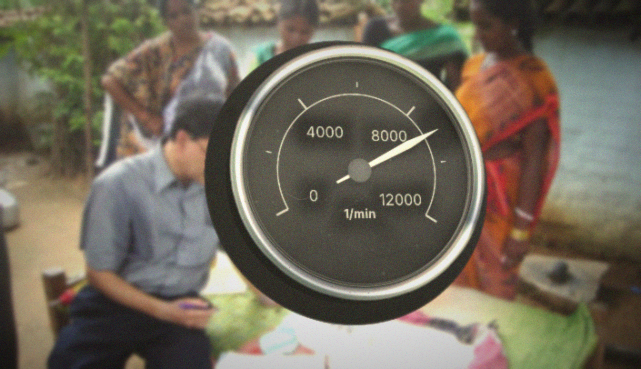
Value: 9000 rpm
